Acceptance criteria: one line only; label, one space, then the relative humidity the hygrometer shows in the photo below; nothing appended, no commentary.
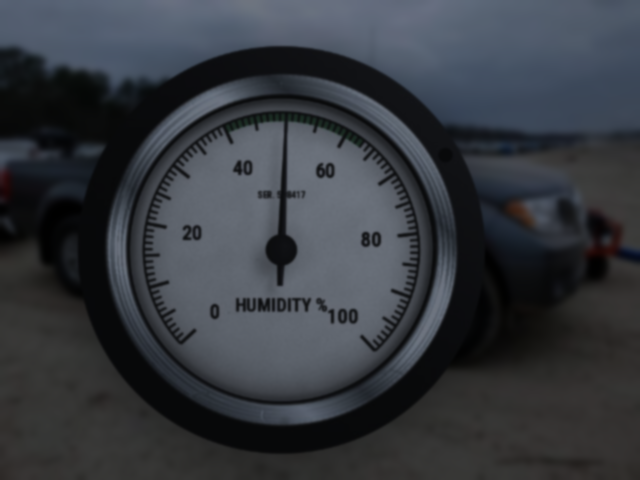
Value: 50 %
